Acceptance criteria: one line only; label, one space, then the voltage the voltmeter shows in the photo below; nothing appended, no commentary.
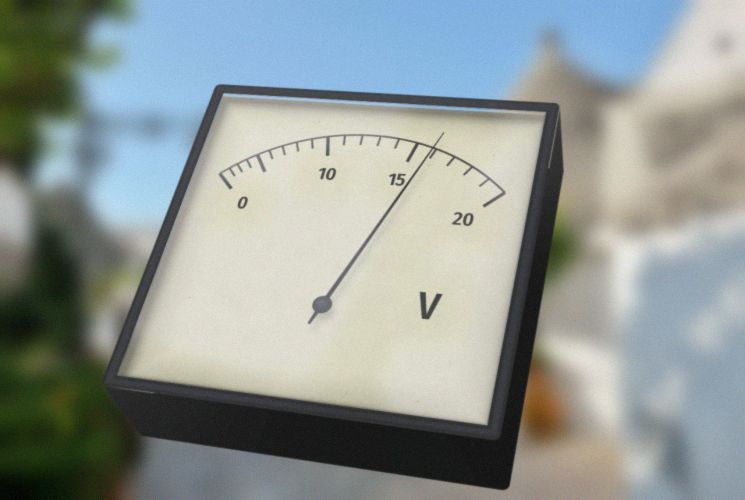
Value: 16 V
